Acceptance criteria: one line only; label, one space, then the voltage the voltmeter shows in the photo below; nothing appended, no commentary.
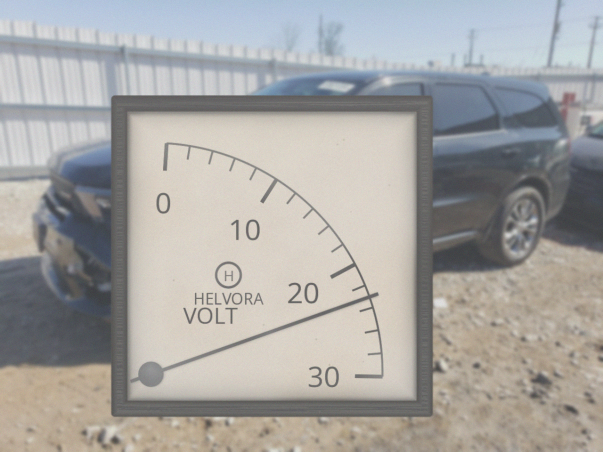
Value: 23 V
